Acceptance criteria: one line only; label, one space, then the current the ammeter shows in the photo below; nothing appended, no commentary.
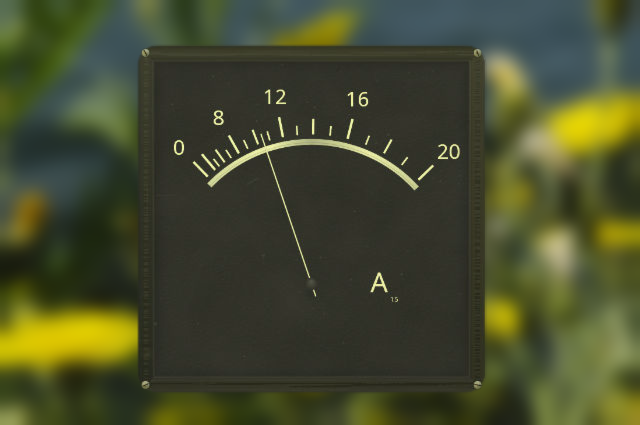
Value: 10.5 A
